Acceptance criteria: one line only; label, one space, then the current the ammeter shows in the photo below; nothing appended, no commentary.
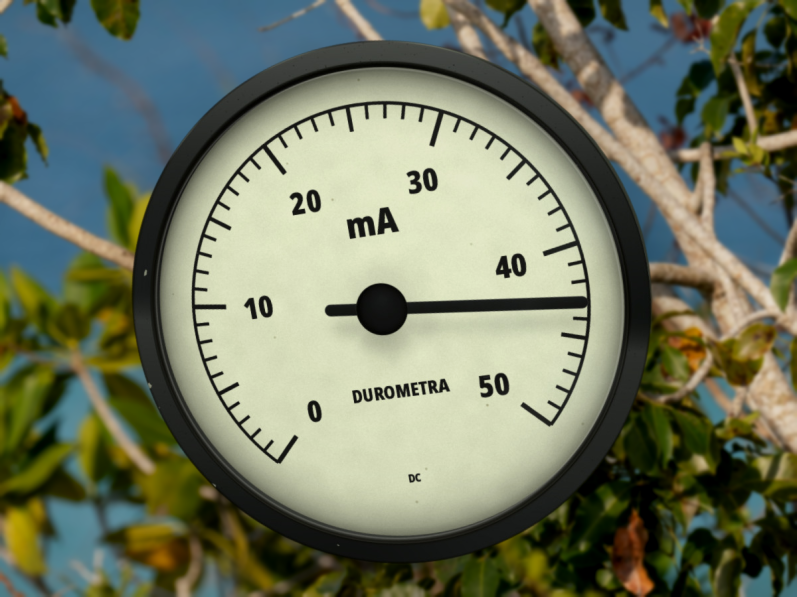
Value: 43 mA
